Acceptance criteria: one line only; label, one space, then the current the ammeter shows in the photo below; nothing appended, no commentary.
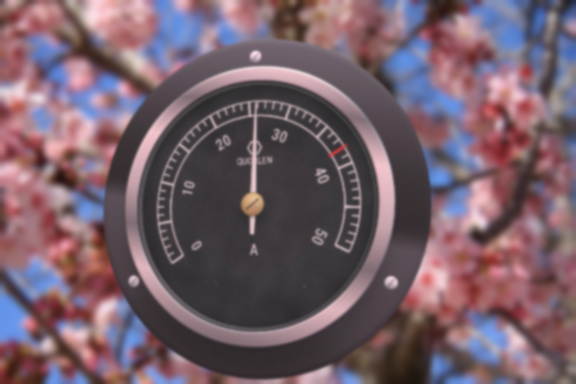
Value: 26 A
